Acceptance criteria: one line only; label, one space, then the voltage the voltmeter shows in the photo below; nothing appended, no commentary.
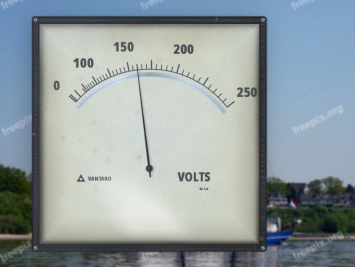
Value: 160 V
